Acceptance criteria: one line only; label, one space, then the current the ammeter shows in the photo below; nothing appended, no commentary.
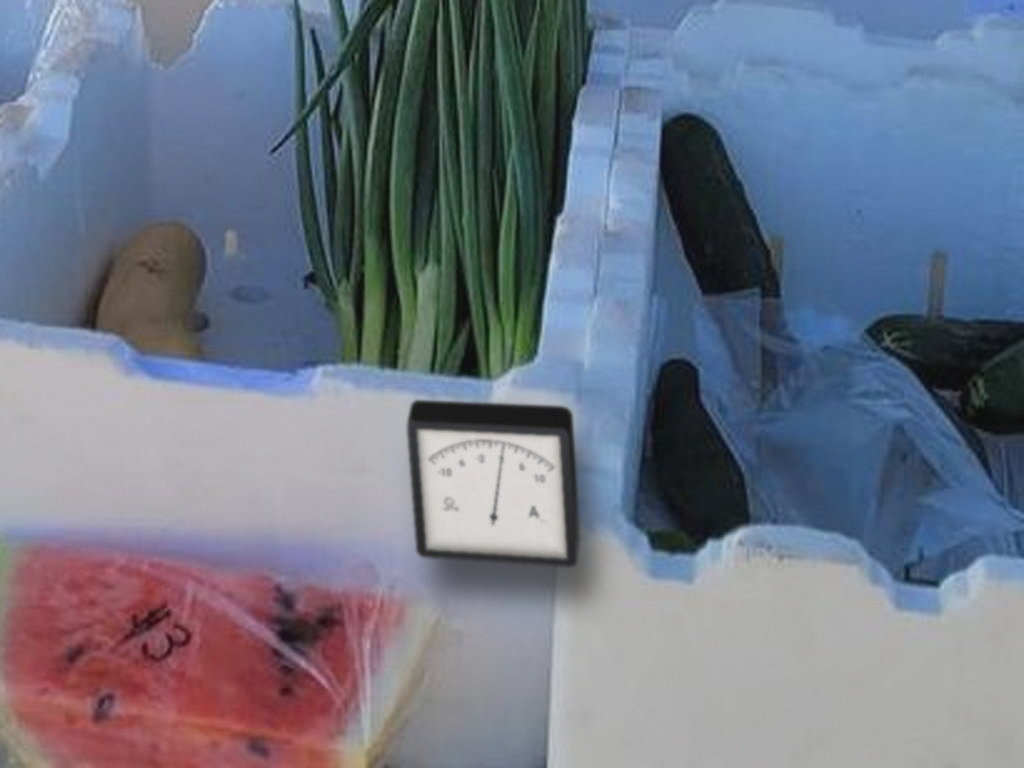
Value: 2 A
